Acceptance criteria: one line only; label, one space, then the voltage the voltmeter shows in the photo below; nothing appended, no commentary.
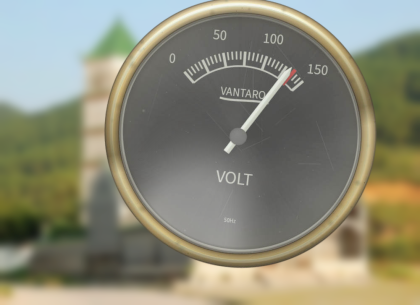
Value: 130 V
